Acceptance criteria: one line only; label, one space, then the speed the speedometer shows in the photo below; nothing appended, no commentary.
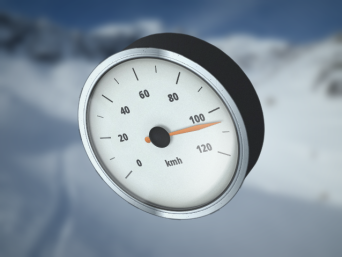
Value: 105 km/h
